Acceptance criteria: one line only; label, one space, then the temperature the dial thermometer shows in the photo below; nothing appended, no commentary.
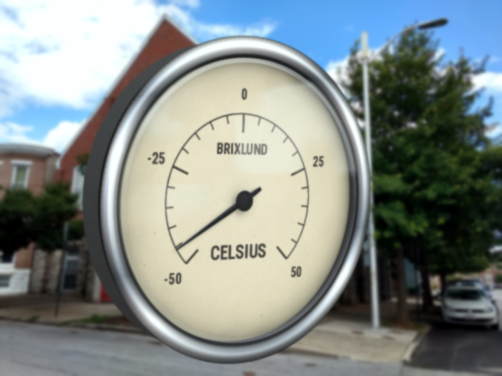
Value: -45 °C
